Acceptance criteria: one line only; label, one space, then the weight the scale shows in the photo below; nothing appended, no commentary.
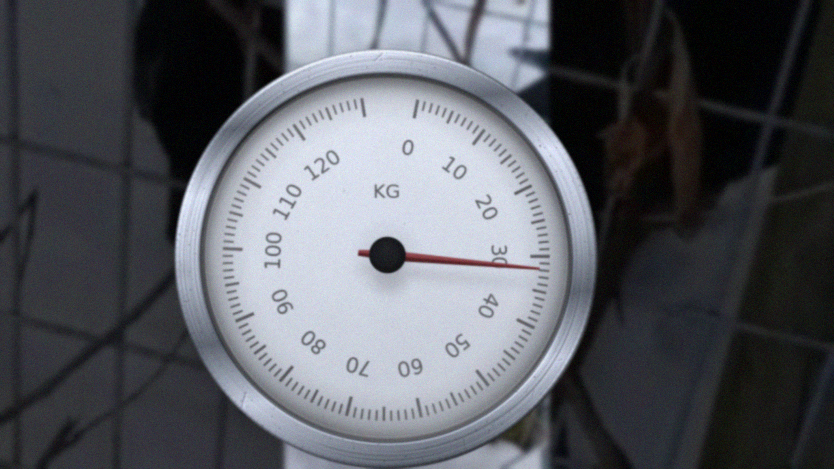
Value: 32 kg
